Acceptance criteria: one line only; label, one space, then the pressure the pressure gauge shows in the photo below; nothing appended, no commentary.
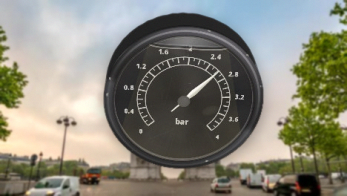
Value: 2.6 bar
